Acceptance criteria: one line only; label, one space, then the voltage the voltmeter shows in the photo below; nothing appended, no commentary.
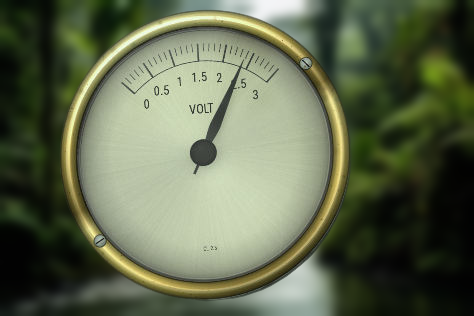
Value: 2.4 V
